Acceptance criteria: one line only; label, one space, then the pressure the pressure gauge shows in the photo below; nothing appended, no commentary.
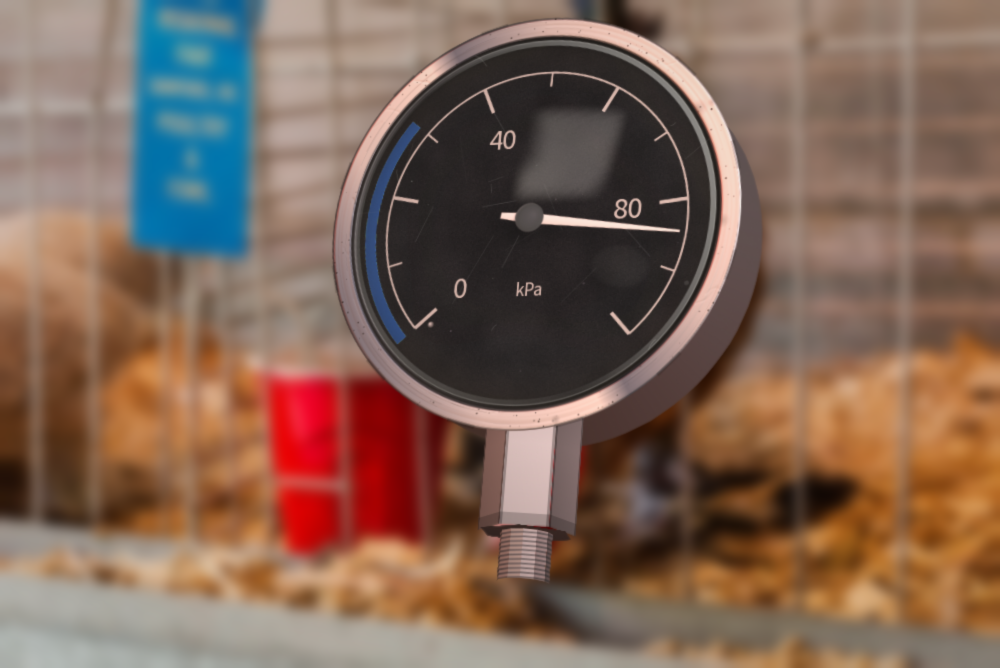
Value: 85 kPa
